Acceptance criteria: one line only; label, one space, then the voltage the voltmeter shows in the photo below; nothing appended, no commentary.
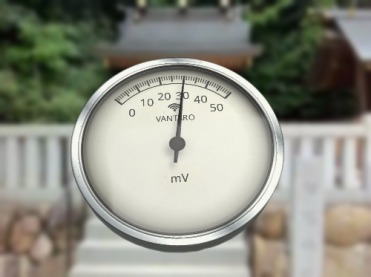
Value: 30 mV
